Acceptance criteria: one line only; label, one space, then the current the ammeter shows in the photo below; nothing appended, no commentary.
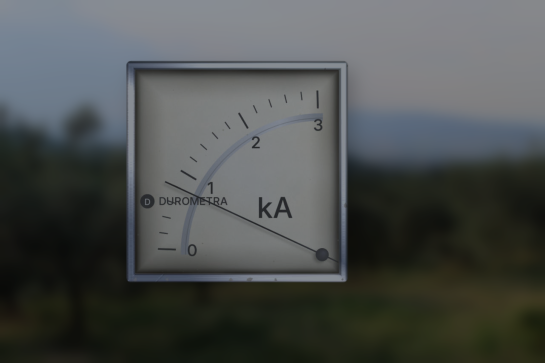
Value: 0.8 kA
